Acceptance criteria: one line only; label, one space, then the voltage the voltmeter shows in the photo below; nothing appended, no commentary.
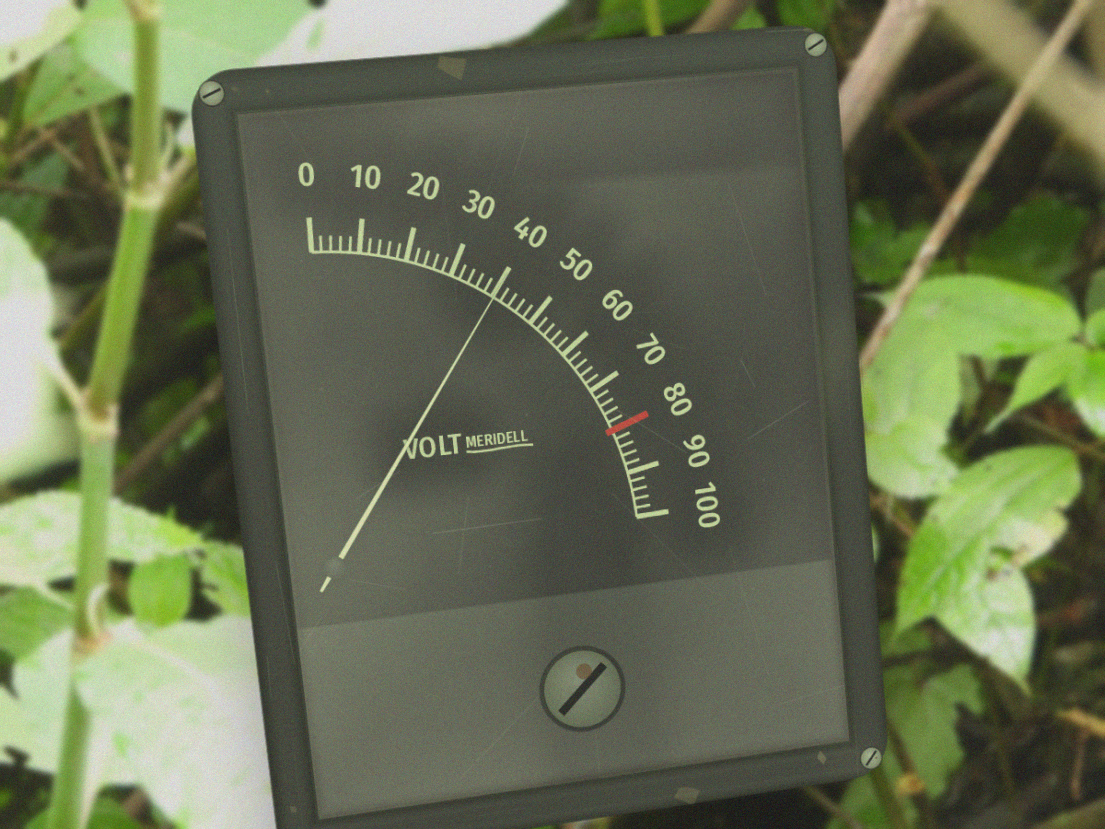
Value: 40 V
